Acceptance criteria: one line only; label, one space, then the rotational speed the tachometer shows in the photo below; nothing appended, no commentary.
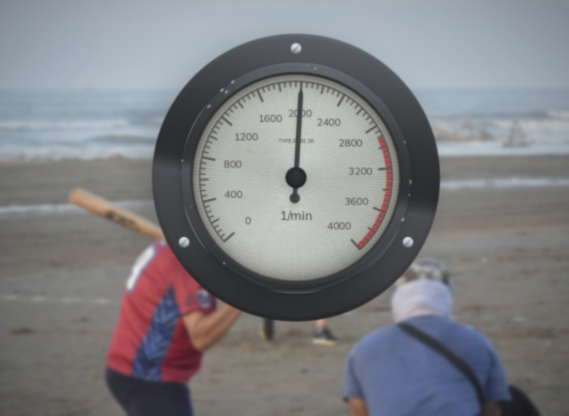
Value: 2000 rpm
